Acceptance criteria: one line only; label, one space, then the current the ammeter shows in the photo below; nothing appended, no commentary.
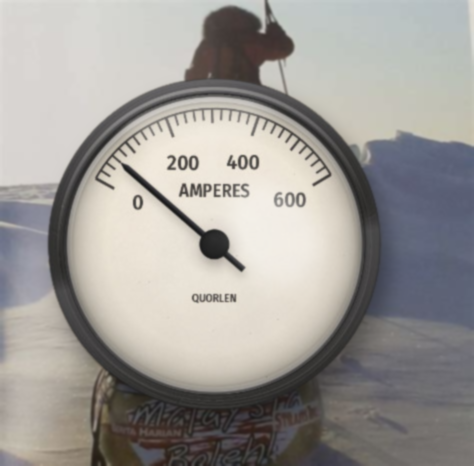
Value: 60 A
